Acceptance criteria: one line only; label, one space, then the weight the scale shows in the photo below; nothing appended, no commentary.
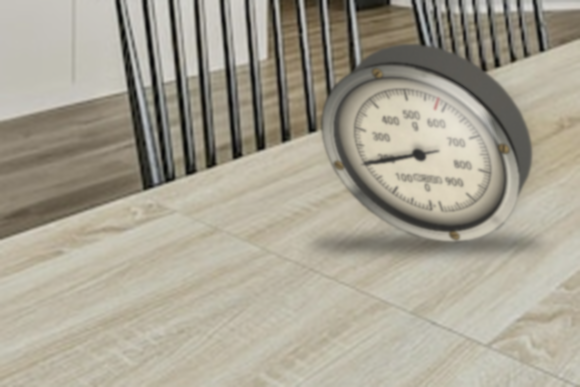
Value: 200 g
